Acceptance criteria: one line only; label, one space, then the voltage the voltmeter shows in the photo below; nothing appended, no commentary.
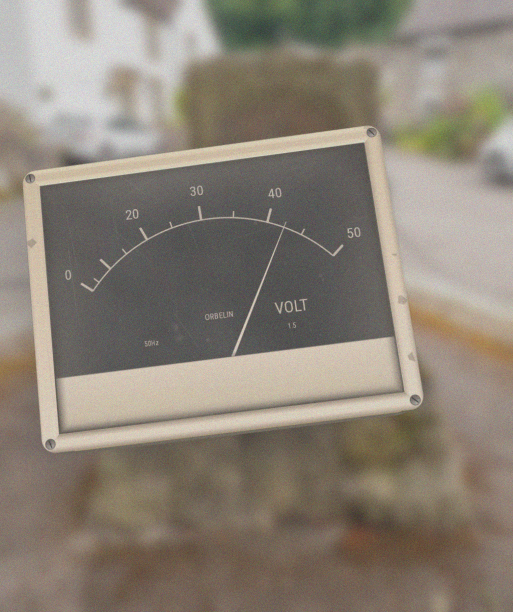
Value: 42.5 V
